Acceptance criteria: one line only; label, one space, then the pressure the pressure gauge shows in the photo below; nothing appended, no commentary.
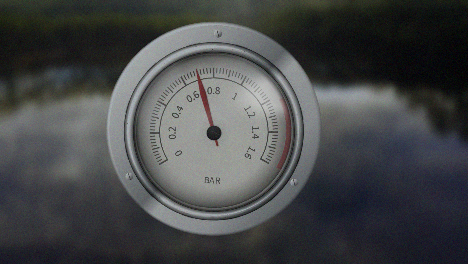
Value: 0.7 bar
